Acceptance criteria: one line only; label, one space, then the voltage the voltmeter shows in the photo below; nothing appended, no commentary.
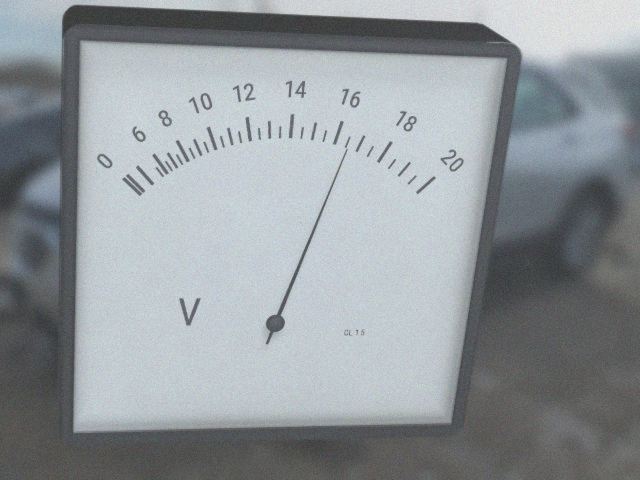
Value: 16.5 V
